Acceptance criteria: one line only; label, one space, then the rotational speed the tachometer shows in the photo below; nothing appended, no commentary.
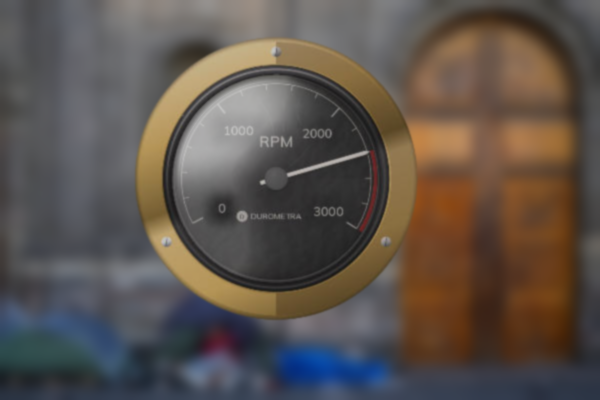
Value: 2400 rpm
